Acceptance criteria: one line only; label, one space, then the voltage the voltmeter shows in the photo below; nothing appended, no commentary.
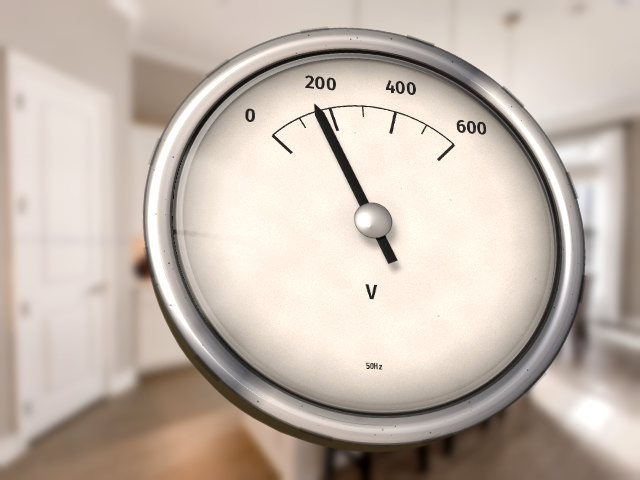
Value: 150 V
